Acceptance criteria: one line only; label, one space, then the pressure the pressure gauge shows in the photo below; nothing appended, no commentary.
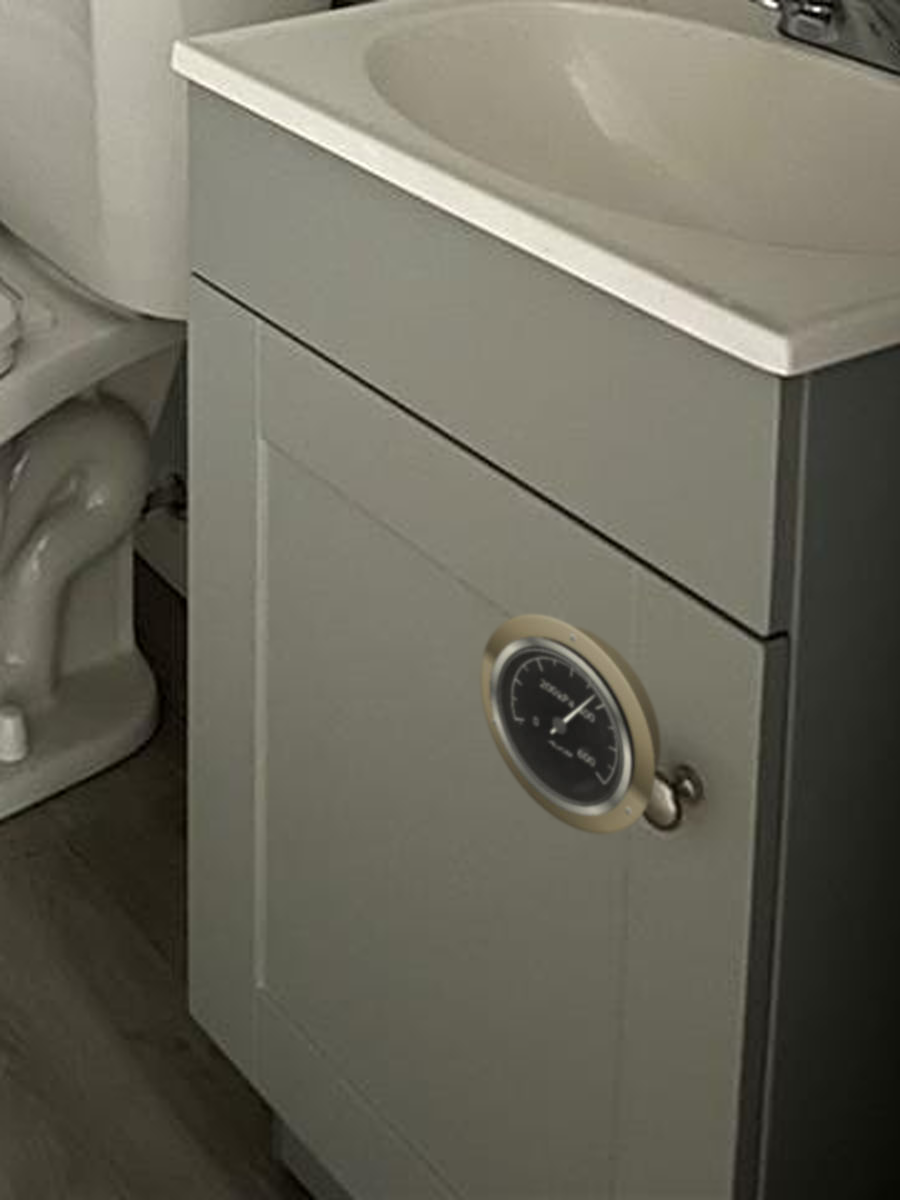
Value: 375 kPa
